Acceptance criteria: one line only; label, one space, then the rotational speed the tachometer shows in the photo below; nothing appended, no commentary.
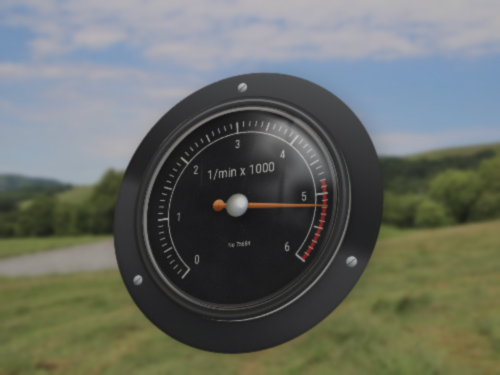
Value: 5200 rpm
